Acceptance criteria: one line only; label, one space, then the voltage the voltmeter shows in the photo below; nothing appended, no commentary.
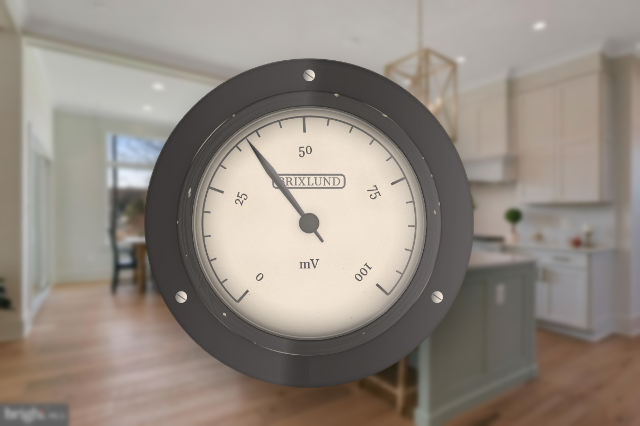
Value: 37.5 mV
